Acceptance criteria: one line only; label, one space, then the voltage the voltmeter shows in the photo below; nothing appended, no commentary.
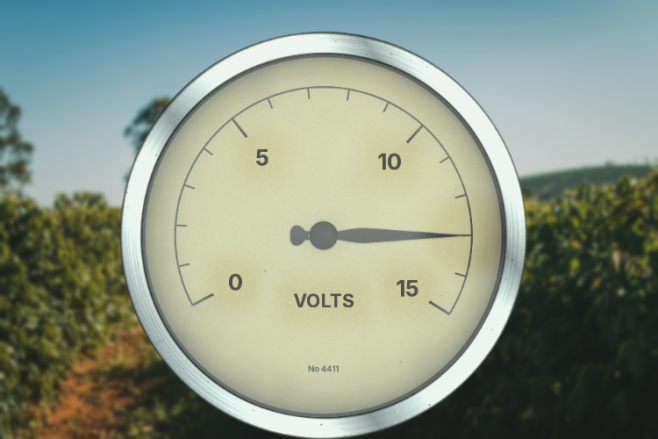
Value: 13 V
